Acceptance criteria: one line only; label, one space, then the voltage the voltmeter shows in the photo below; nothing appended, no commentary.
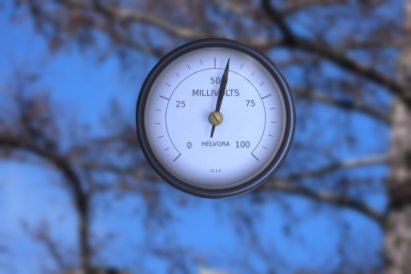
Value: 55 mV
